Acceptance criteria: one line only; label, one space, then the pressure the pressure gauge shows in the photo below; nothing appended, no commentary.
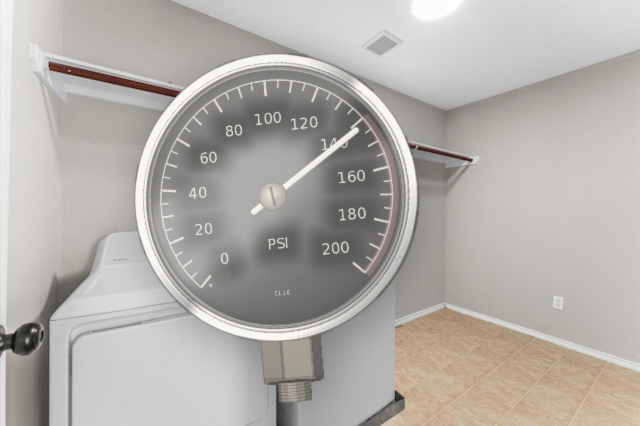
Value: 142.5 psi
